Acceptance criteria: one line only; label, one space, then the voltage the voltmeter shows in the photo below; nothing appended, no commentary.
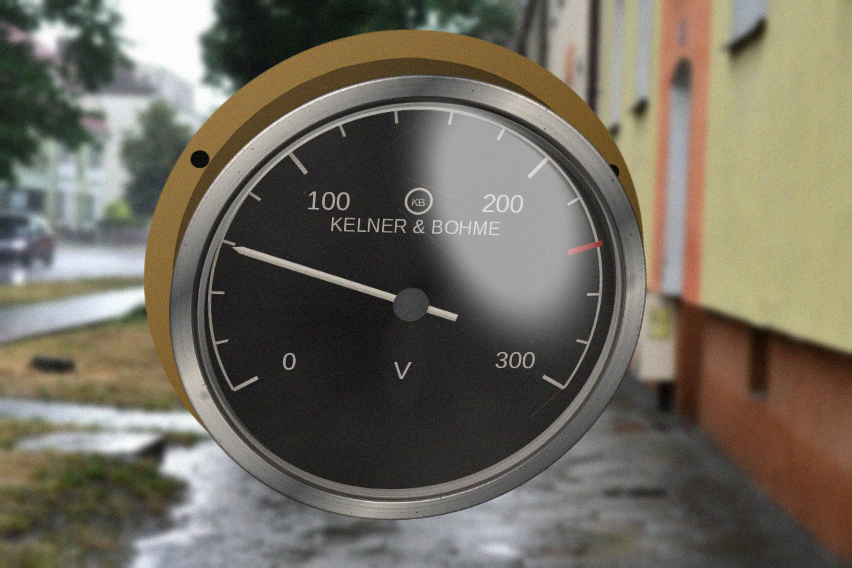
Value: 60 V
